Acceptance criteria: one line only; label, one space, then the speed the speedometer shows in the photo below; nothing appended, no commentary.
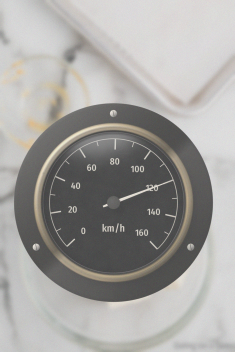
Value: 120 km/h
